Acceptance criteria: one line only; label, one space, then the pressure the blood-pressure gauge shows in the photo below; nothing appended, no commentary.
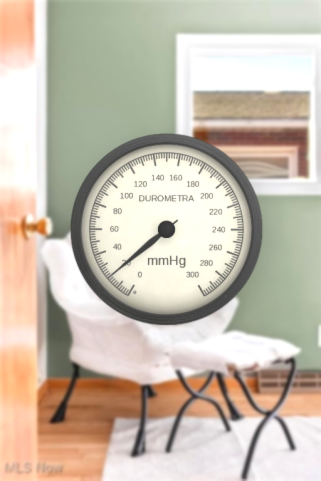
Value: 20 mmHg
